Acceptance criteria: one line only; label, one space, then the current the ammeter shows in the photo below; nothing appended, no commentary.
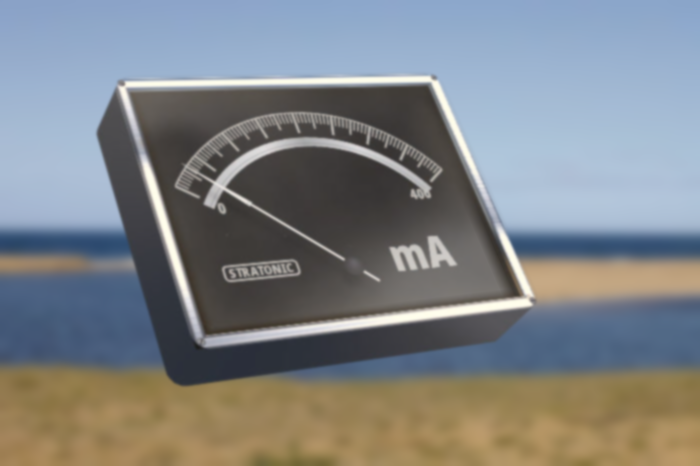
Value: 25 mA
